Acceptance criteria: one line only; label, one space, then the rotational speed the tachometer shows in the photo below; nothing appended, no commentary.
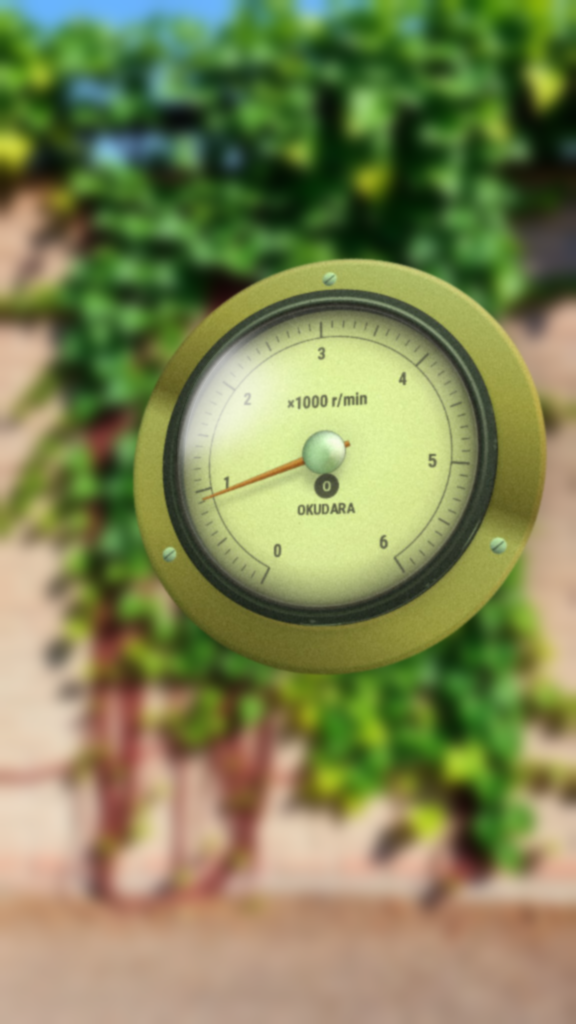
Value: 900 rpm
